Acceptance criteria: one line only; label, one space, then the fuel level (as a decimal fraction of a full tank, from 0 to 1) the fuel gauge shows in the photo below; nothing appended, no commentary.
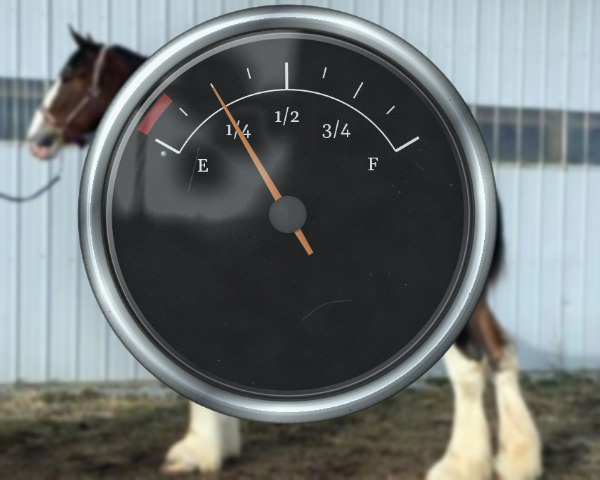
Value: 0.25
